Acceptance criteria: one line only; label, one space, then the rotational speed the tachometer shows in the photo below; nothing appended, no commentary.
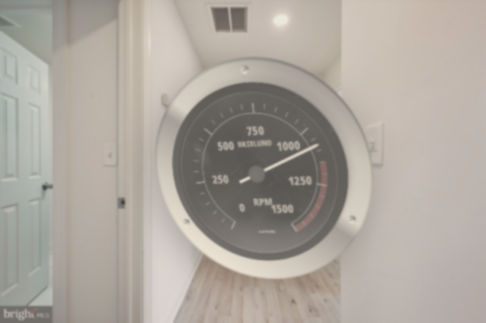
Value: 1075 rpm
